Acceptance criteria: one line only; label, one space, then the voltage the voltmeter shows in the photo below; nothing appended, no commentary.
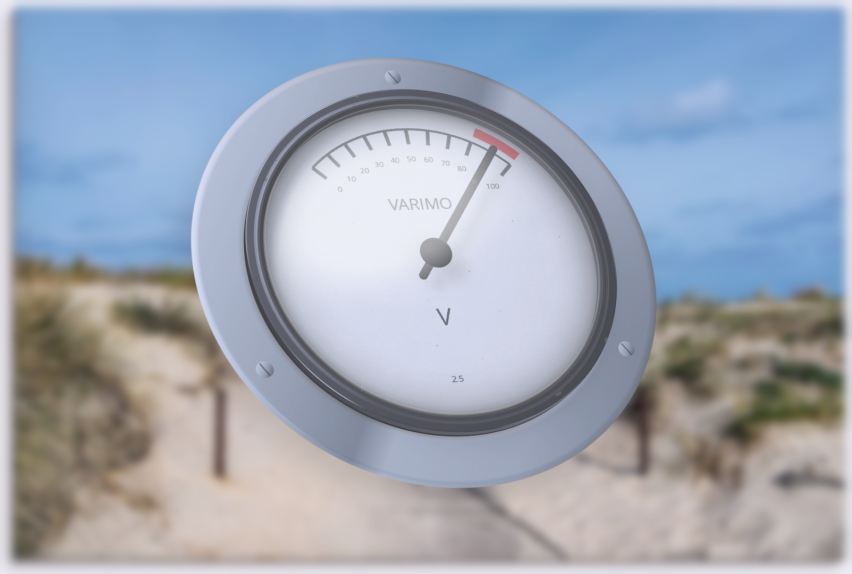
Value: 90 V
